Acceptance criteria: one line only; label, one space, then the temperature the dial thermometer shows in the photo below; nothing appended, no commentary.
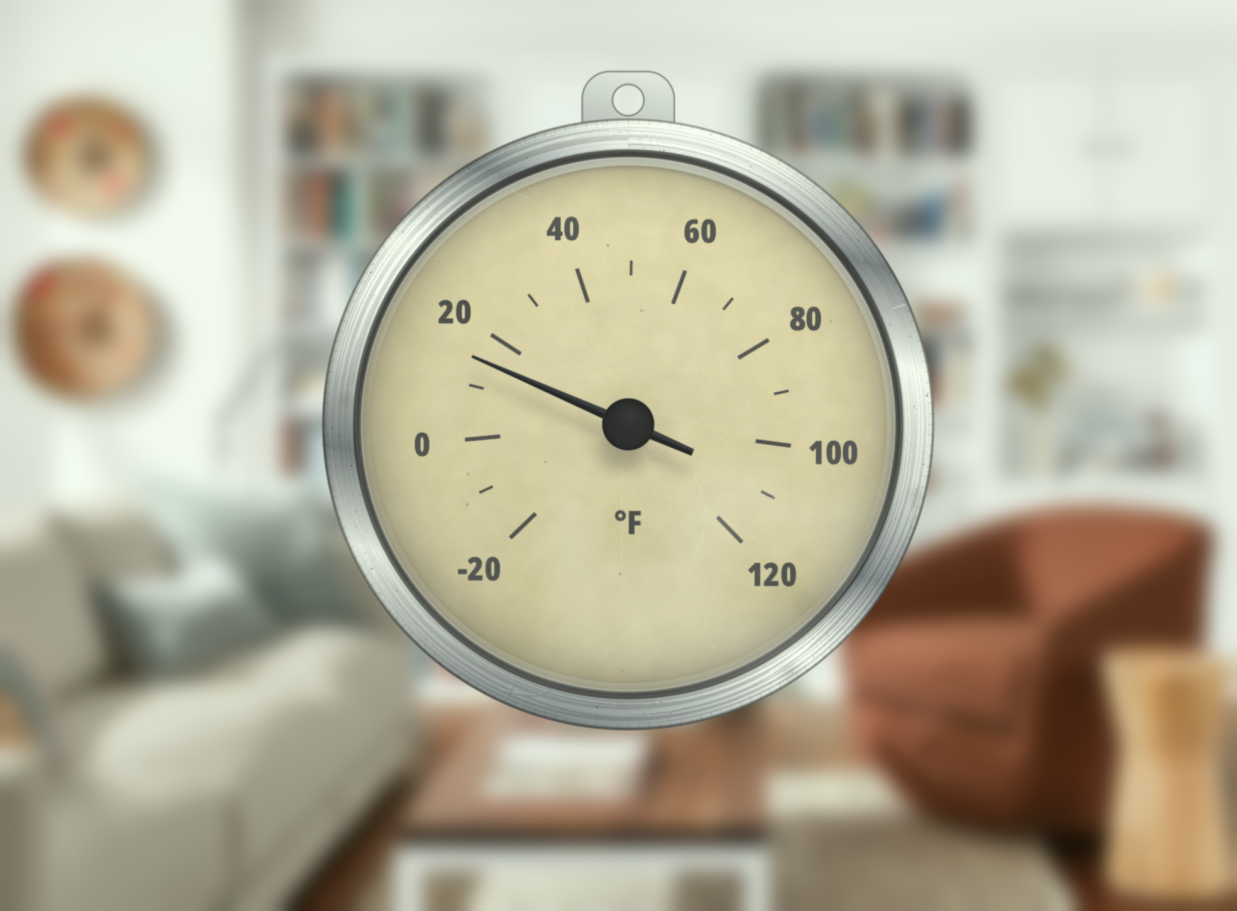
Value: 15 °F
